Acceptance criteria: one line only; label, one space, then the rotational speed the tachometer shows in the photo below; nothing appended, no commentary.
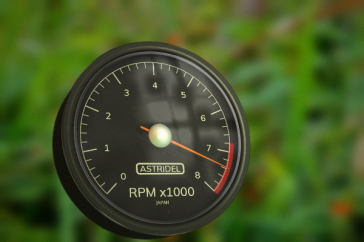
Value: 7400 rpm
